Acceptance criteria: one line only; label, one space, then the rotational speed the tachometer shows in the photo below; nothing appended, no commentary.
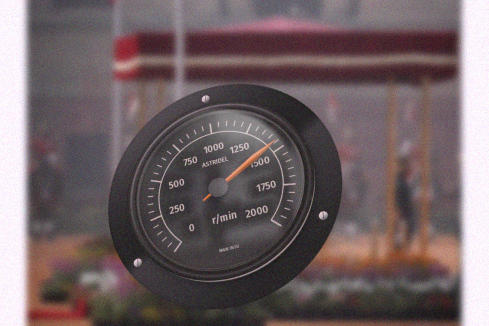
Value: 1450 rpm
